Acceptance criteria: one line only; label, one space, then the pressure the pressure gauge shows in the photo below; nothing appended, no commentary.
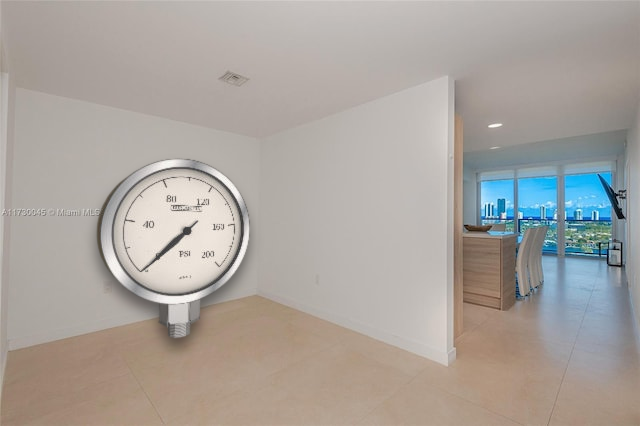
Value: 0 psi
